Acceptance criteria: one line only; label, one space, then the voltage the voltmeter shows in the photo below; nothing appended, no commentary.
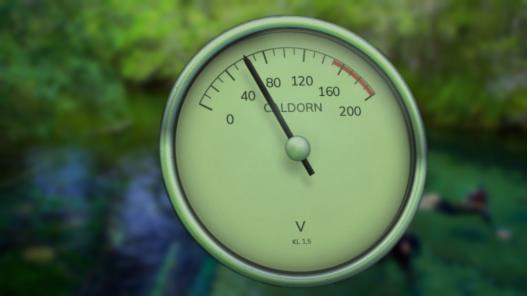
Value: 60 V
